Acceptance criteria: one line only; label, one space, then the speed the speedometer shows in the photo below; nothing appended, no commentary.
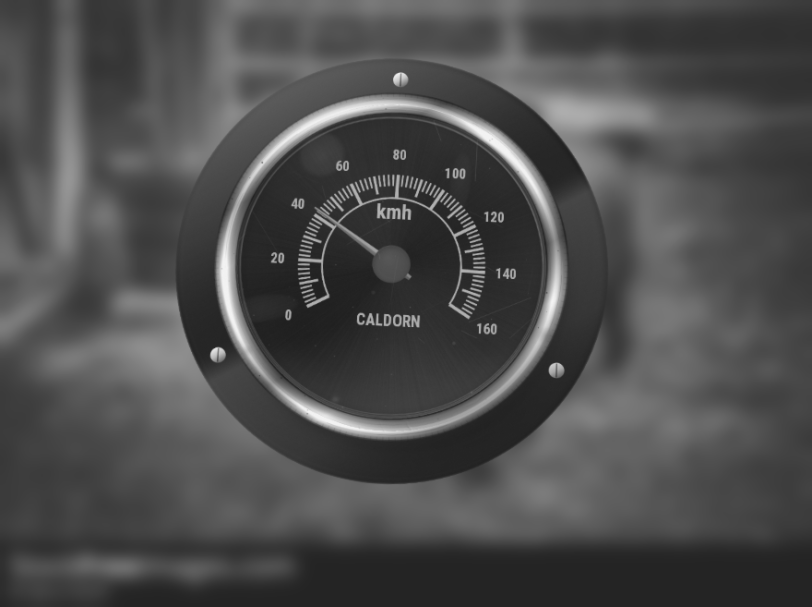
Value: 42 km/h
